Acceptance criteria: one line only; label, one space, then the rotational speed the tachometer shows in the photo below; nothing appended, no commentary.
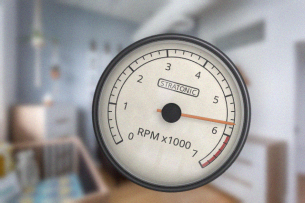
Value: 5700 rpm
